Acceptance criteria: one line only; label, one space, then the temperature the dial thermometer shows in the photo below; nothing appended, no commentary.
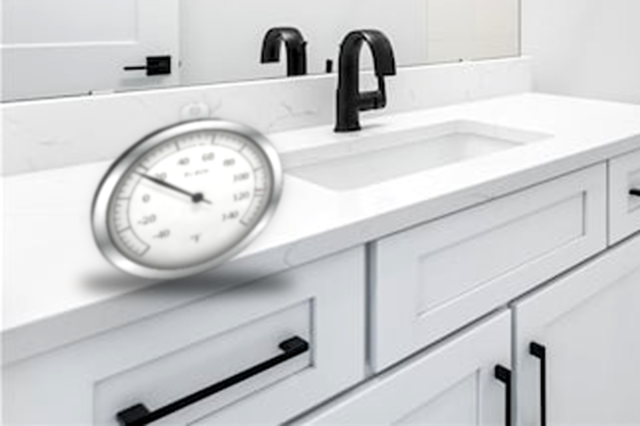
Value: 16 °F
